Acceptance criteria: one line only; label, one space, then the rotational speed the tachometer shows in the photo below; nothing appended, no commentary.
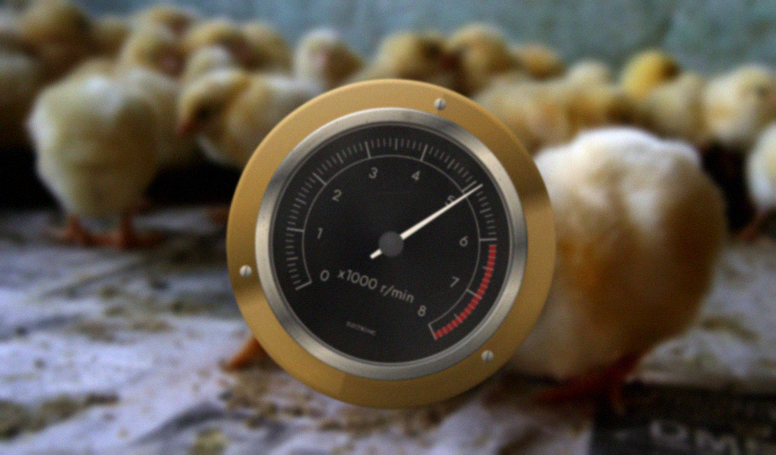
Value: 5100 rpm
